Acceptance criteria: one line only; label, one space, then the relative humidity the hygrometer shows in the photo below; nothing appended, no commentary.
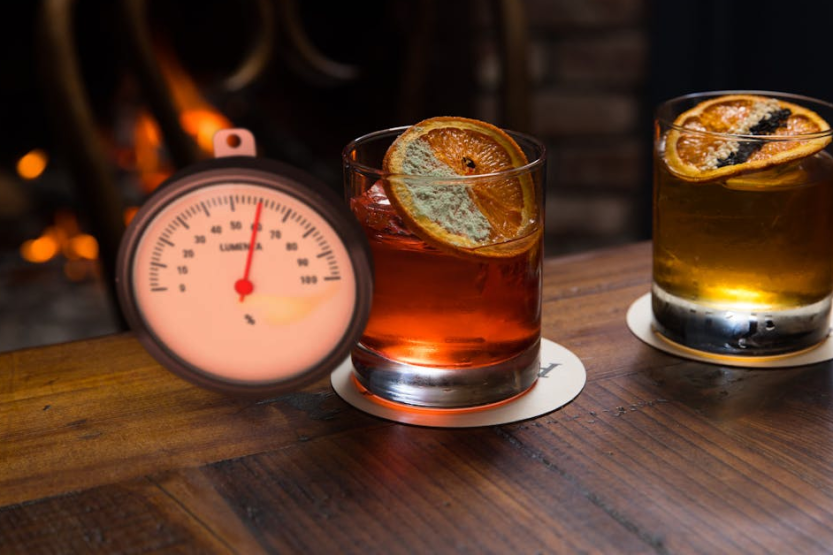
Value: 60 %
